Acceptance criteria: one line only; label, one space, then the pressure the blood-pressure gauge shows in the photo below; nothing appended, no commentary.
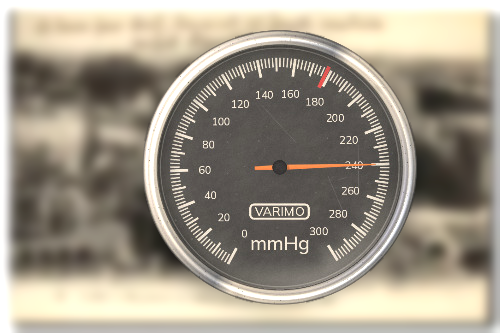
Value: 240 mmHg
